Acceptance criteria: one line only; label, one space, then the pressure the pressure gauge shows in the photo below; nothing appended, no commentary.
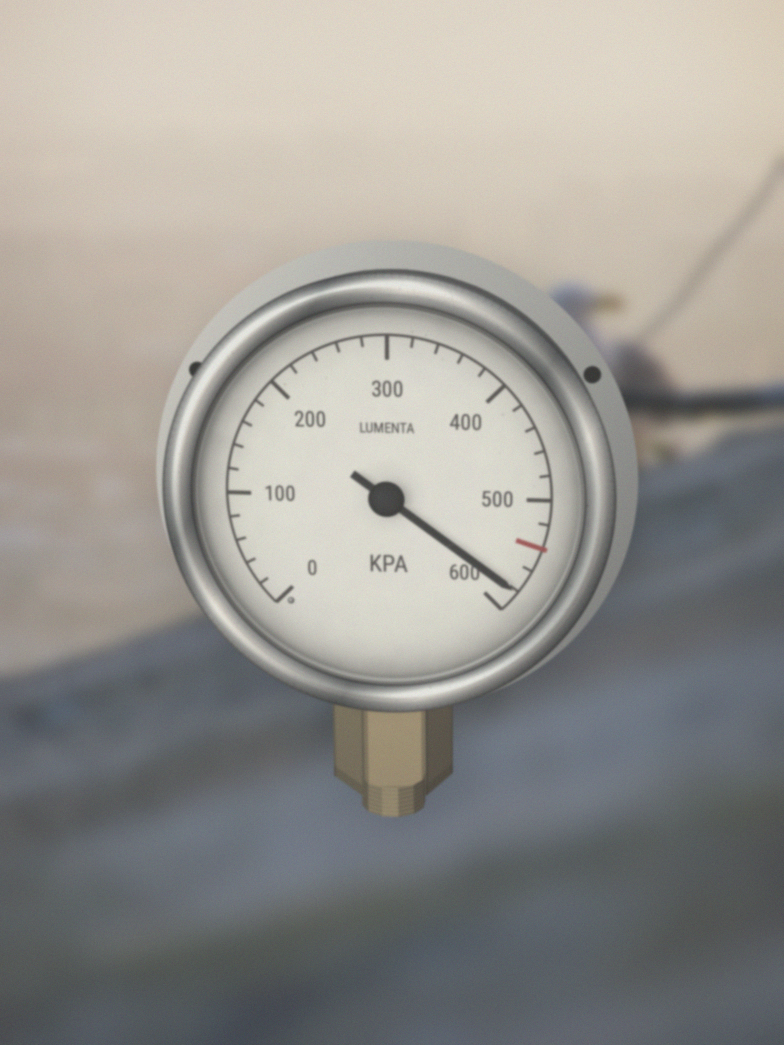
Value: 580 kPa
